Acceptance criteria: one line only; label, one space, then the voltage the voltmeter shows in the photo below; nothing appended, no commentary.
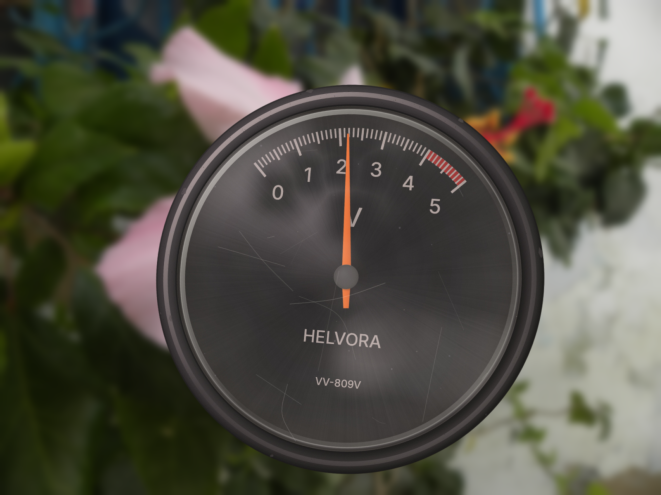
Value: 2.2 V
